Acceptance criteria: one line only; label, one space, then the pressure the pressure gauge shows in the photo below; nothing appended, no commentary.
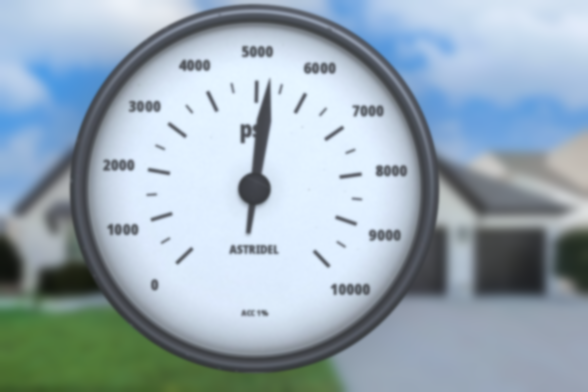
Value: 5250 psi
